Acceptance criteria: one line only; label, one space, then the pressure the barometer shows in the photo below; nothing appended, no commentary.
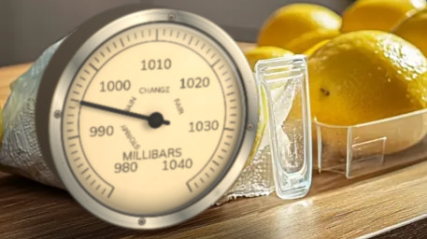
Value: 995 mbar
